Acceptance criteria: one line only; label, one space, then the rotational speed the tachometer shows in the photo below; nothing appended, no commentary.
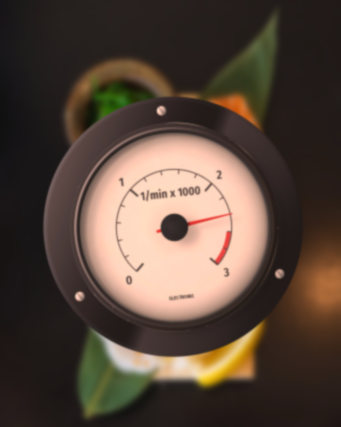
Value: 2400 rpm
